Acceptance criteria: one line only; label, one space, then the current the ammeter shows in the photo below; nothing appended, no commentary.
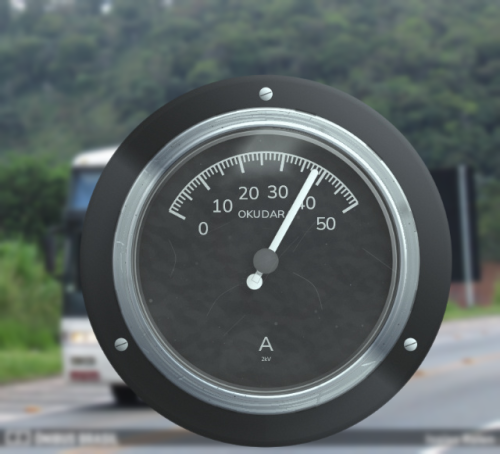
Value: 38 A
